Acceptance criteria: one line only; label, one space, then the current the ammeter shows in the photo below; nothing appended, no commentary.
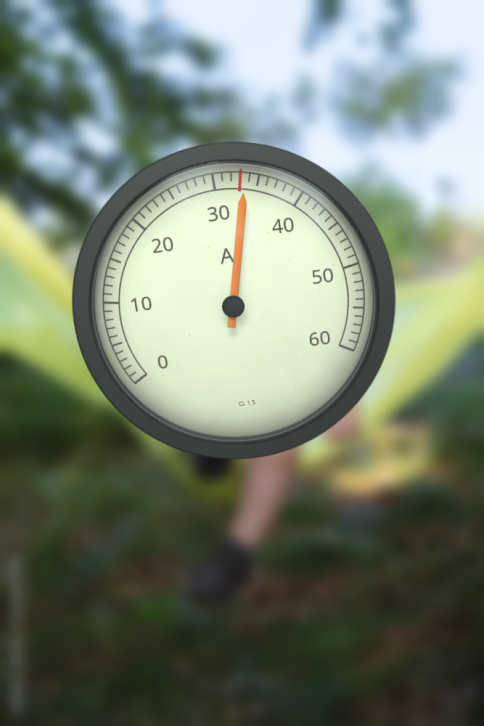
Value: 33.5 A
